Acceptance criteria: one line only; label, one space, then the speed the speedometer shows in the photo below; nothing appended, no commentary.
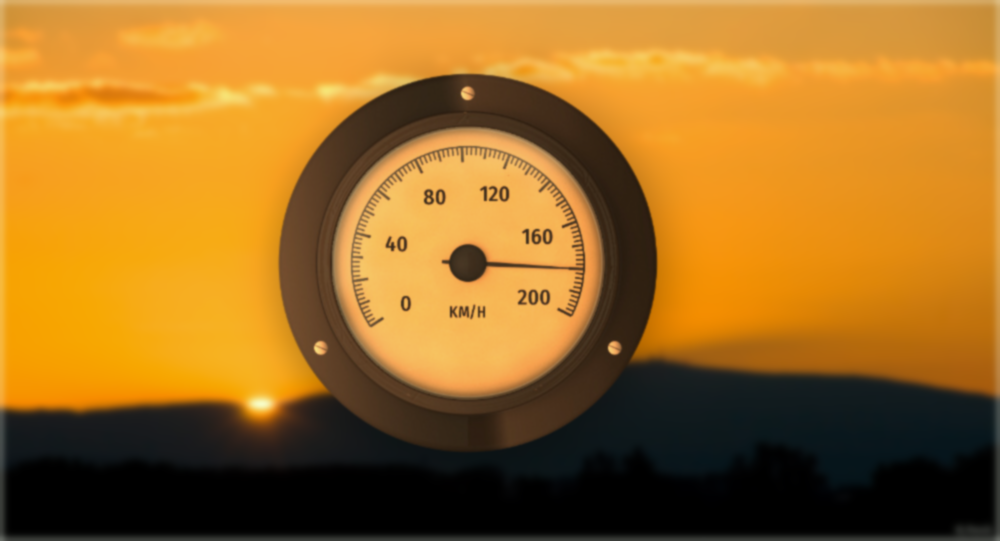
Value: 180 km/h
